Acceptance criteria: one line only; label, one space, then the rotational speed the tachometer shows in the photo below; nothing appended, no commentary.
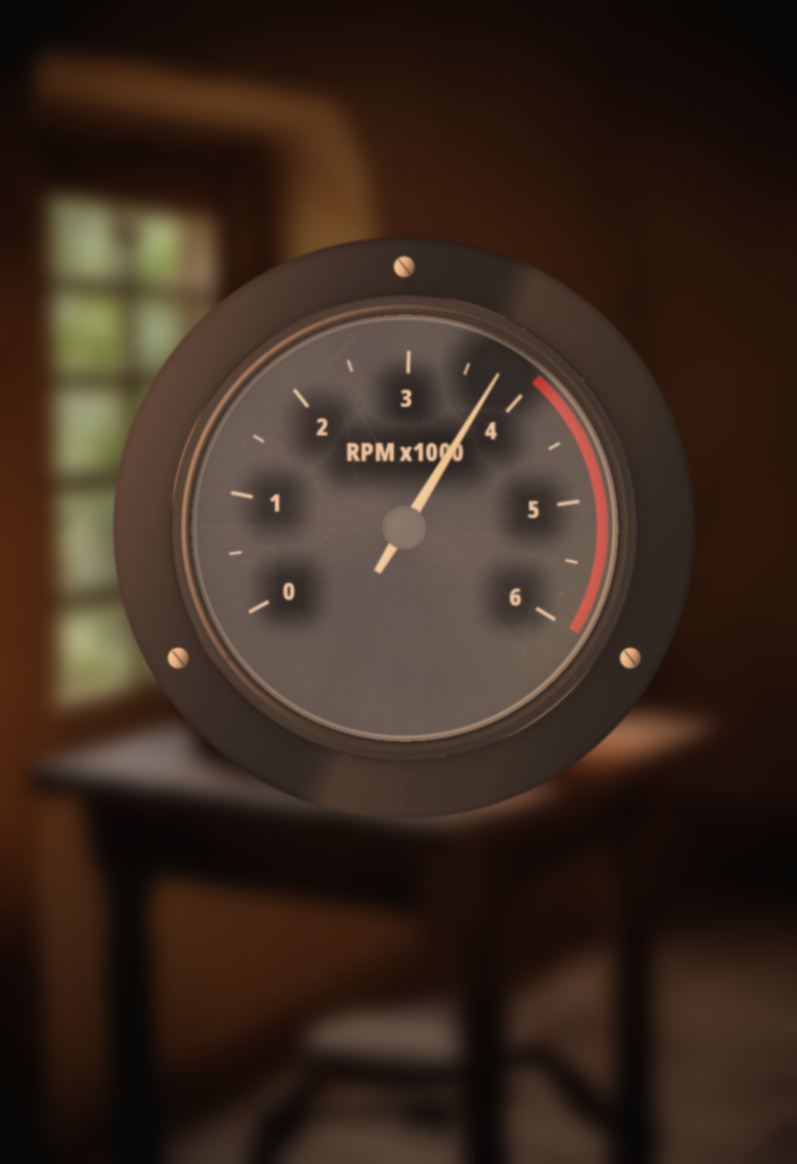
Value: 3750 rpm
